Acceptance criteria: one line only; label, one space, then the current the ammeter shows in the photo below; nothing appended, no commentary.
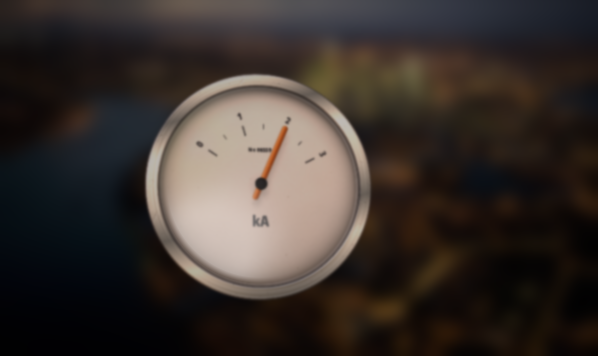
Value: 2 kA
